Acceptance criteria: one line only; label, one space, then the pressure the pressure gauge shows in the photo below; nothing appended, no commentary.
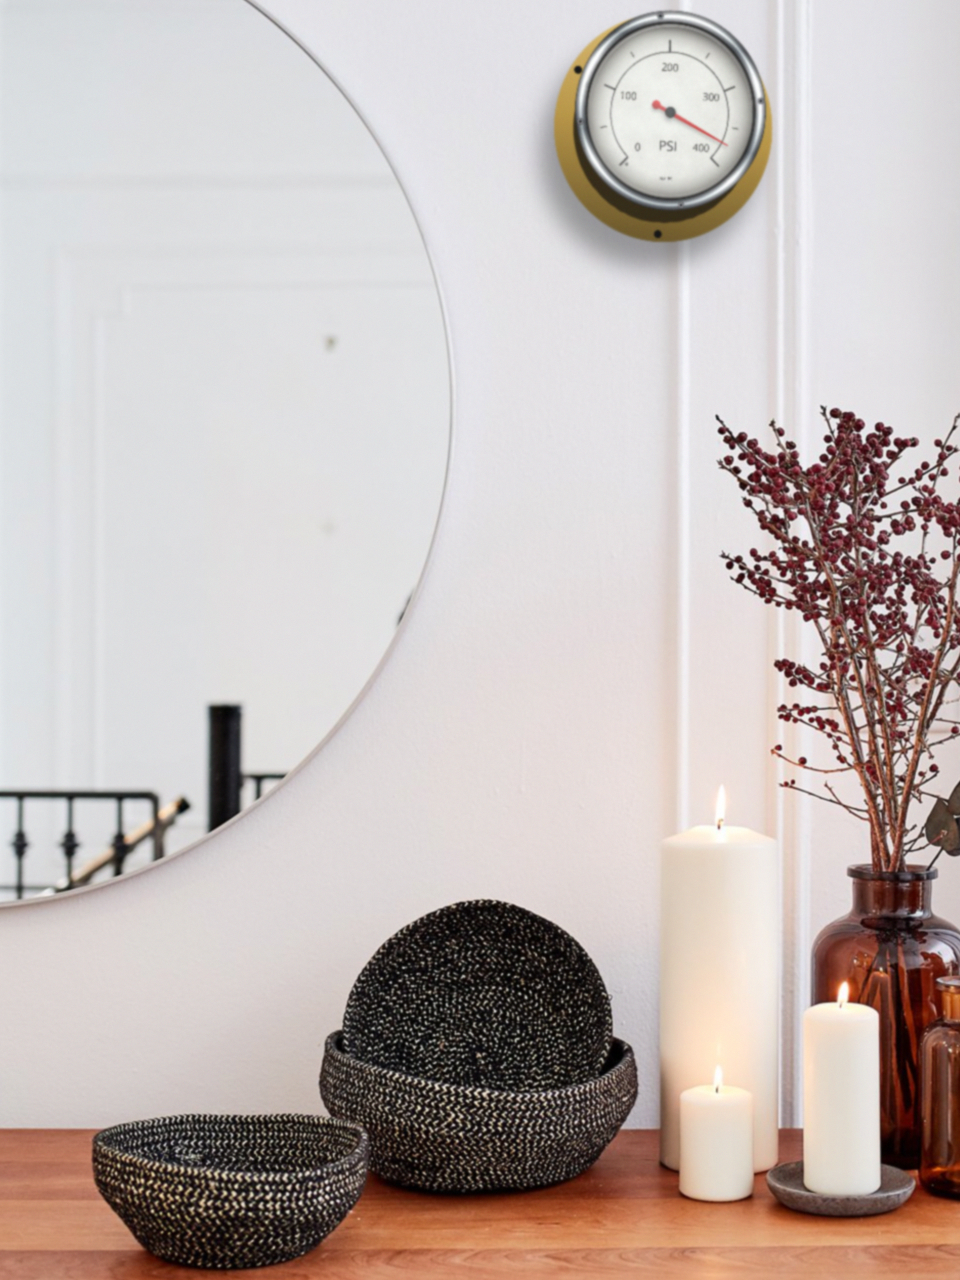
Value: 375 psi
